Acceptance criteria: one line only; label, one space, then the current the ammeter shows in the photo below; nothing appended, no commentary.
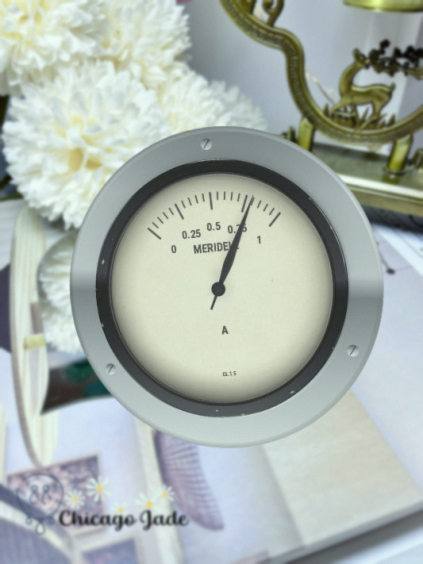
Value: 0.8 A
